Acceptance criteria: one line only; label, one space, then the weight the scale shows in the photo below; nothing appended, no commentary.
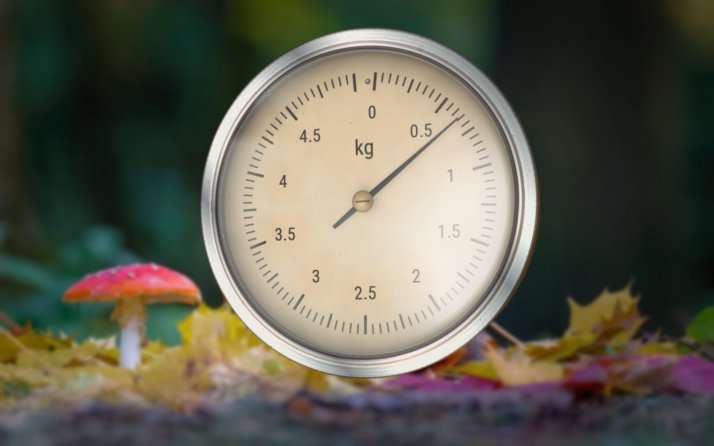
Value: 0.65 kg
